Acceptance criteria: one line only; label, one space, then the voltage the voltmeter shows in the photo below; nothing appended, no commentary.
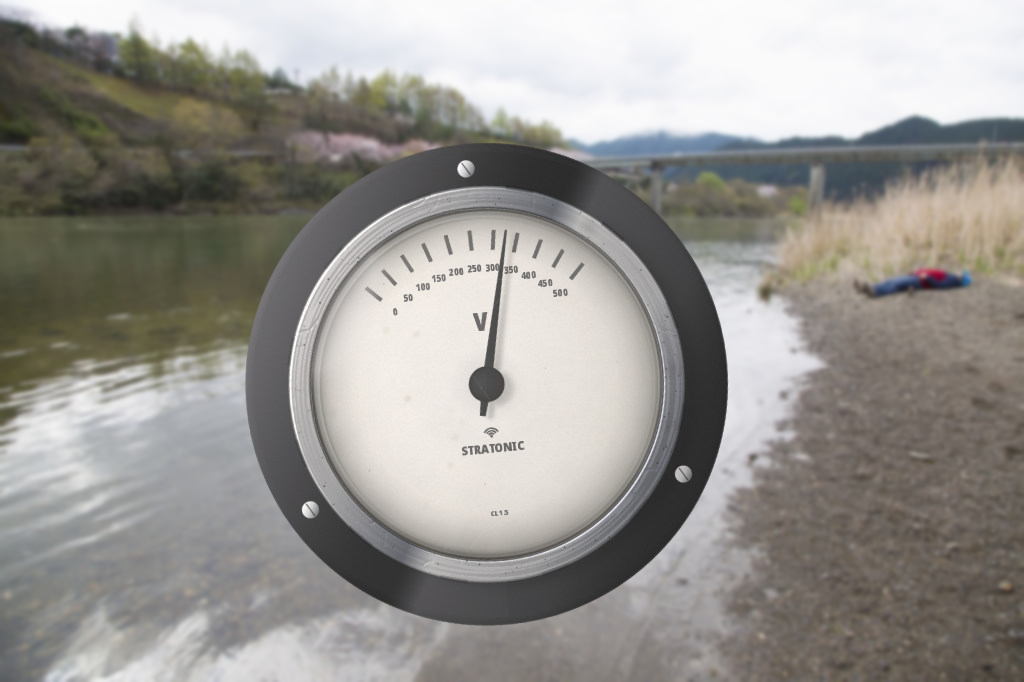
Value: 325 V
